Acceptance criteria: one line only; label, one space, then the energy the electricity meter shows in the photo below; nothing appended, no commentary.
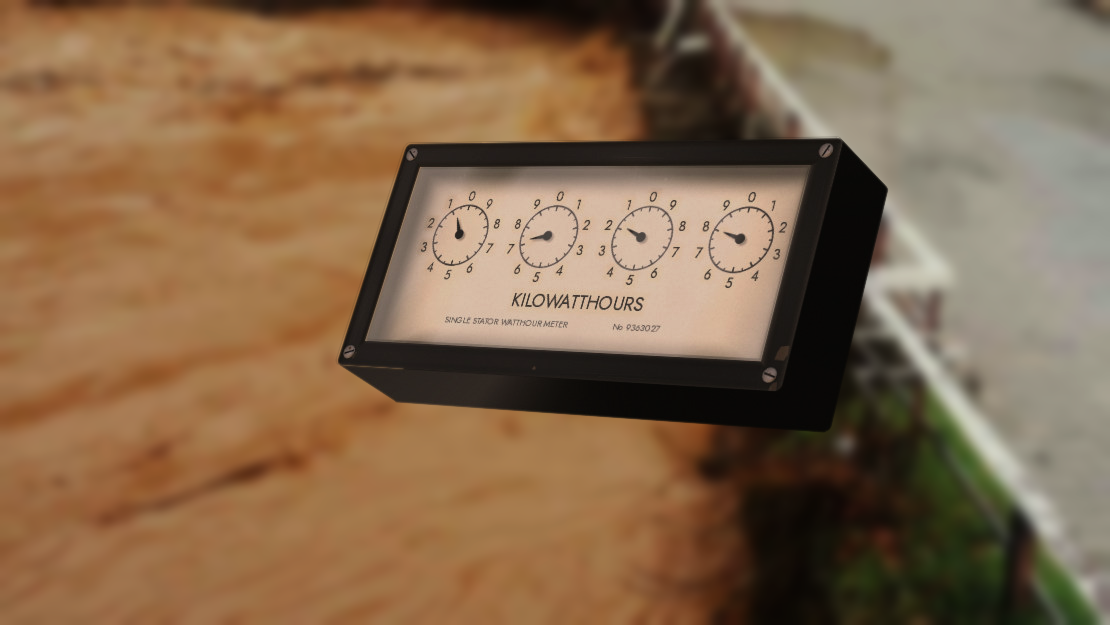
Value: 718 kWh
